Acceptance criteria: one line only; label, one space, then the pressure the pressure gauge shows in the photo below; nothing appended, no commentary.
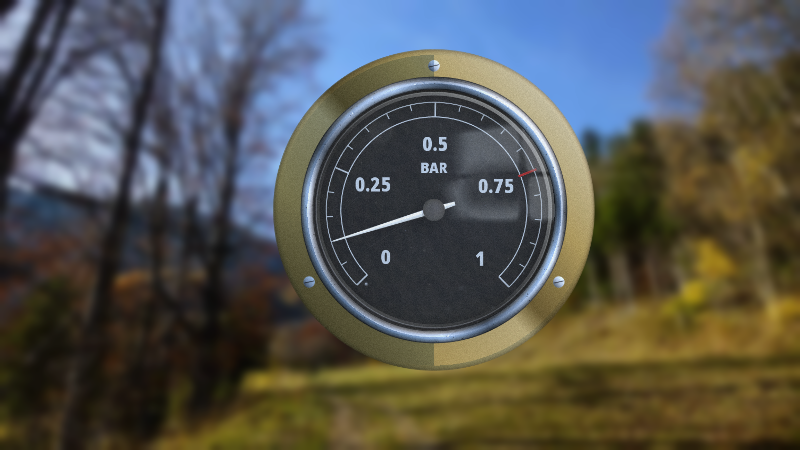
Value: 0.1 bar
